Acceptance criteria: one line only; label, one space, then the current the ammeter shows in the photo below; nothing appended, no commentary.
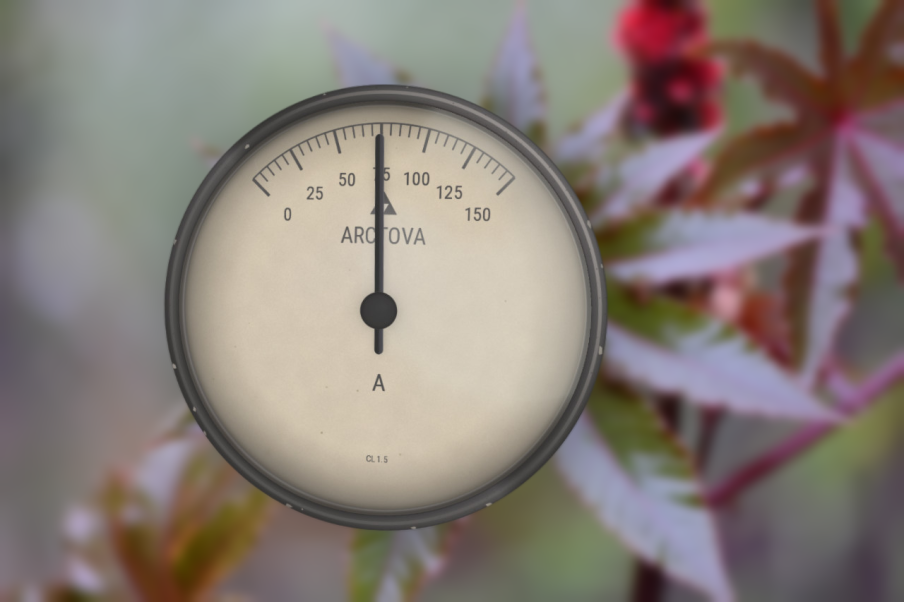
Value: 75 A
